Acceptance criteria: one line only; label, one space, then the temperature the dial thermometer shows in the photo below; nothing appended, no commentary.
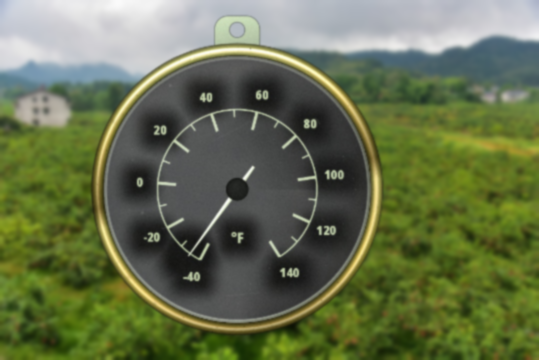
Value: -35 °F
